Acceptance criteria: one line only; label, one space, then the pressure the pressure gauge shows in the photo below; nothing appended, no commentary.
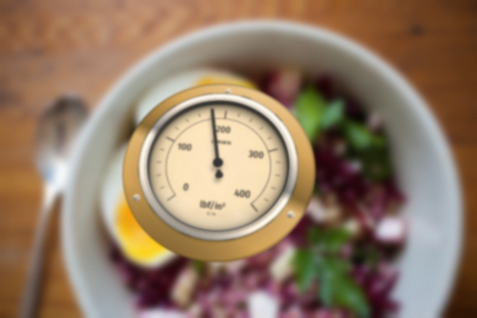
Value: 180 psi
